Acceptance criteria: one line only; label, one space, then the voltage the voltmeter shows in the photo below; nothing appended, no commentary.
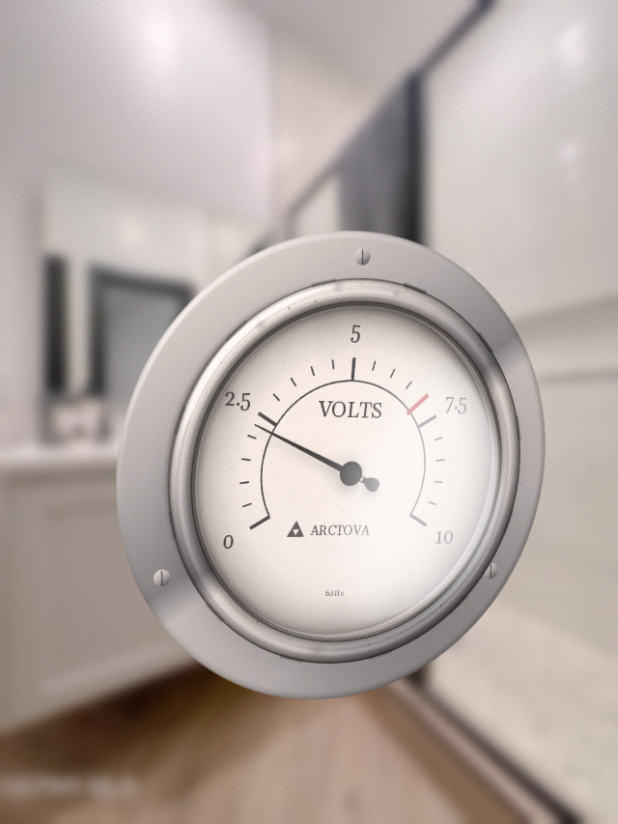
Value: 2.25 V
